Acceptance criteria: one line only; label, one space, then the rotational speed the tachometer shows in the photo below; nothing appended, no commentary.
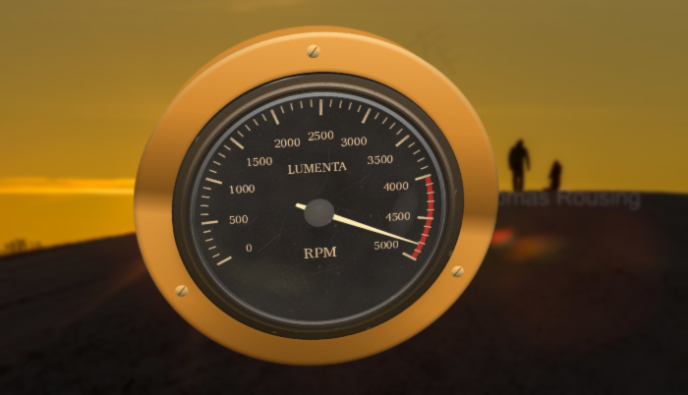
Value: 4800 rpm
